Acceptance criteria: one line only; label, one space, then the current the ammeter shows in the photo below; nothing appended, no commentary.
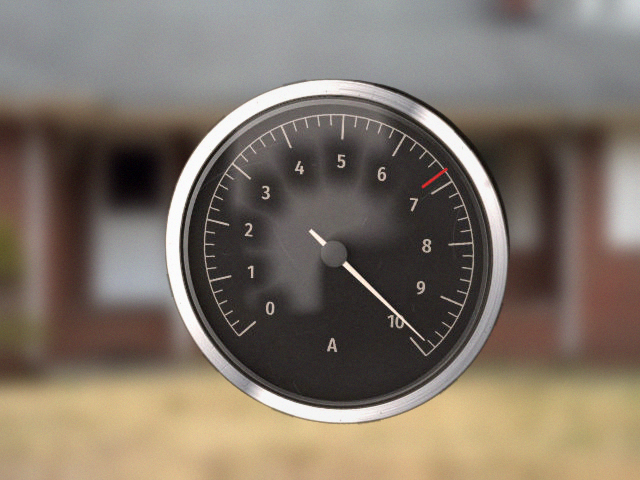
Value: 9.8 A
